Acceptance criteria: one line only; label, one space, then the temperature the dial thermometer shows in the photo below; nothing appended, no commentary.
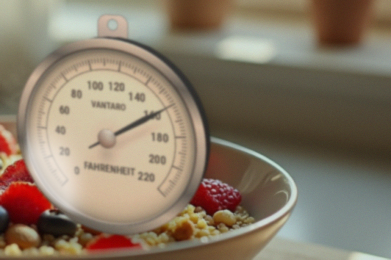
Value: 160 °F
